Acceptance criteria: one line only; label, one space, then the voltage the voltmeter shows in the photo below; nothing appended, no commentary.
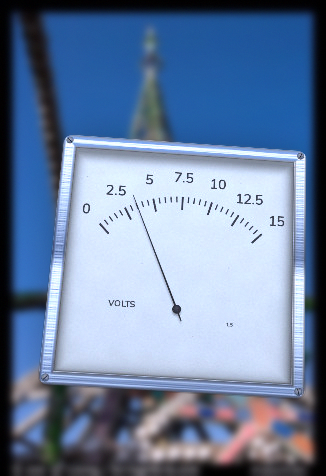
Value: 3.5 V
